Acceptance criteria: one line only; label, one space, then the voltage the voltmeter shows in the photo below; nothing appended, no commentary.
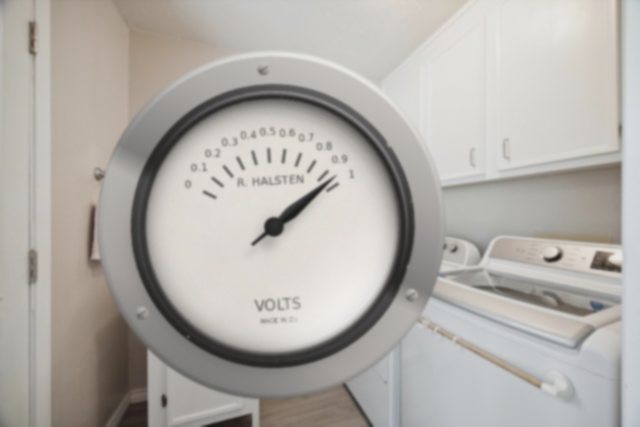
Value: 0.95 V
